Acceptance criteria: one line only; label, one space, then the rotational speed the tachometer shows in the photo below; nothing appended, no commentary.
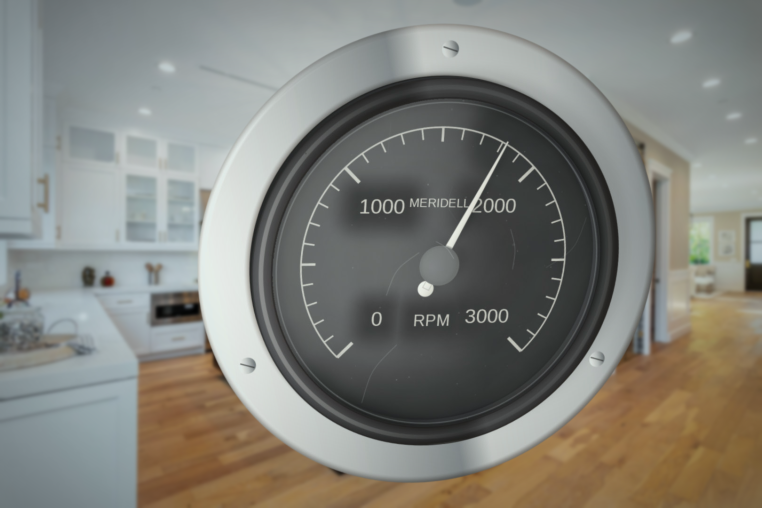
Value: 1800 rpm
